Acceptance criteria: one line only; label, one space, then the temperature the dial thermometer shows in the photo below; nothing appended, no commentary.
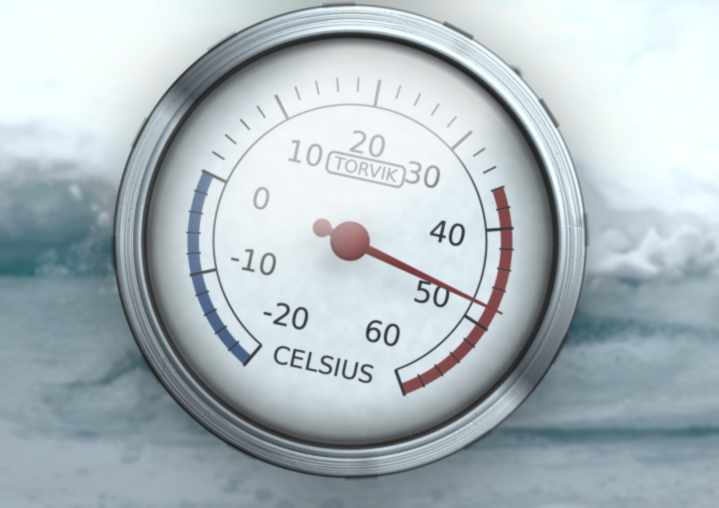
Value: 48 °C
